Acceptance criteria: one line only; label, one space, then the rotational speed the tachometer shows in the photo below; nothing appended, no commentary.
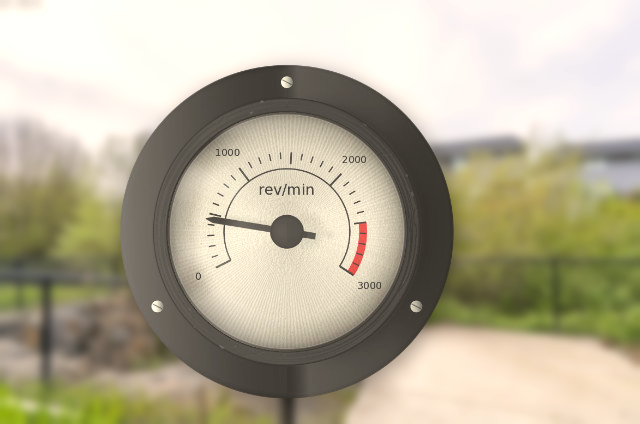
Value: 450 rpm
